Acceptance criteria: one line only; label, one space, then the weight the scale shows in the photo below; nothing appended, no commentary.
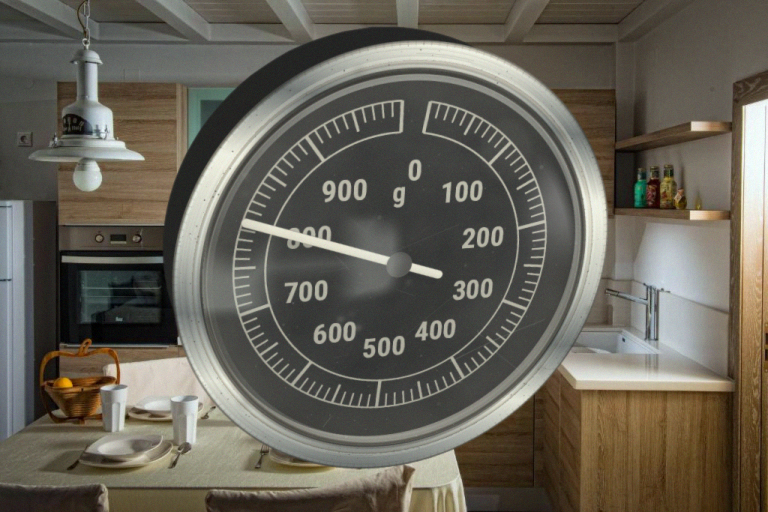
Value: 800 g
